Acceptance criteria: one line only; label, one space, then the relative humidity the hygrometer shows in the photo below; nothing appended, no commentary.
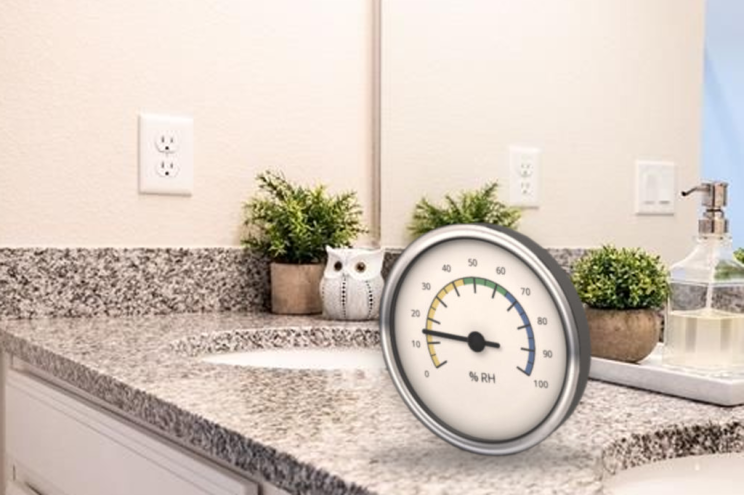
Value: 15 %
